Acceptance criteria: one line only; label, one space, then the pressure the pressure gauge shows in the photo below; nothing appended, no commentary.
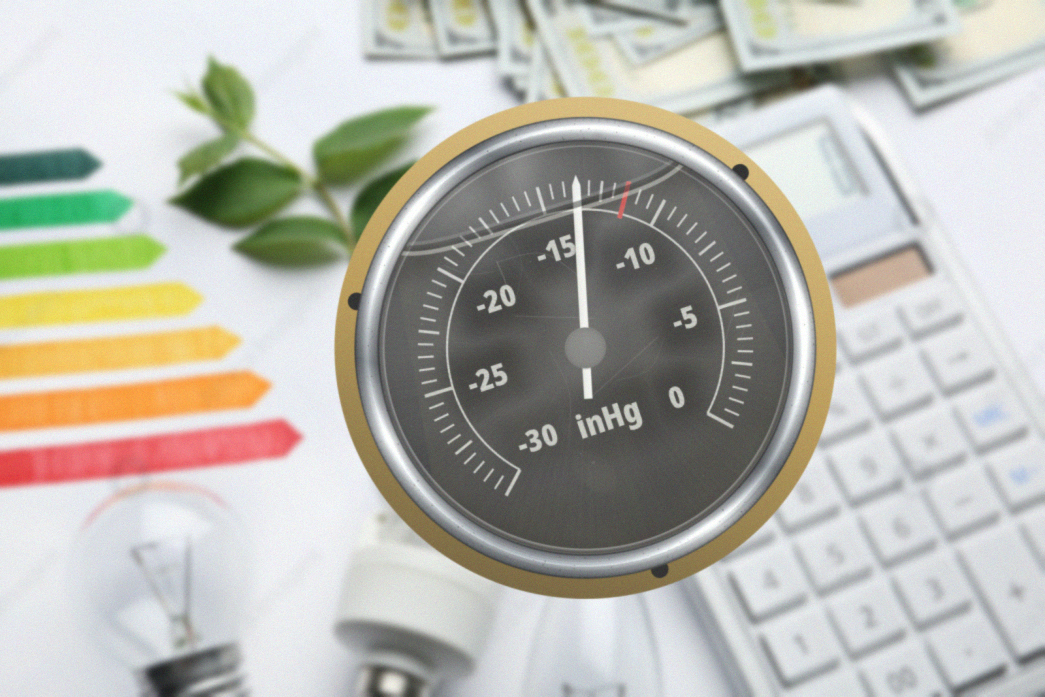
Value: -13.5 inHg
